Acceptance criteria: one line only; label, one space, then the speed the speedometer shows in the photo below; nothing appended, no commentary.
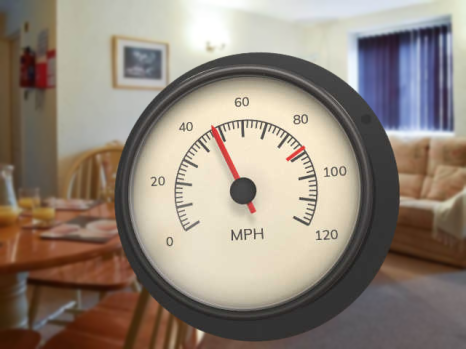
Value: 48 mph
